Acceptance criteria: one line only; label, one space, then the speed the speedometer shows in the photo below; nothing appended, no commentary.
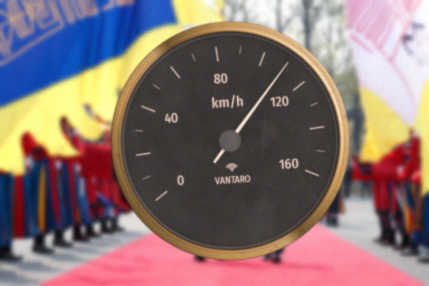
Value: 110 km/h
